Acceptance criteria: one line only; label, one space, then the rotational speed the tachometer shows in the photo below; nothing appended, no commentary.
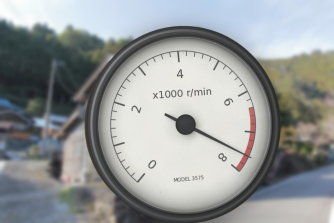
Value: 7600 rpm
